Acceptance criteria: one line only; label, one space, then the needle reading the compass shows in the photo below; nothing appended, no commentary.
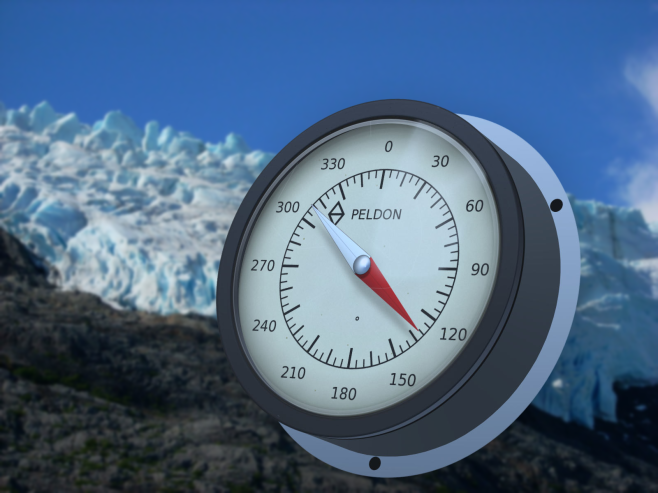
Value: 130 °
